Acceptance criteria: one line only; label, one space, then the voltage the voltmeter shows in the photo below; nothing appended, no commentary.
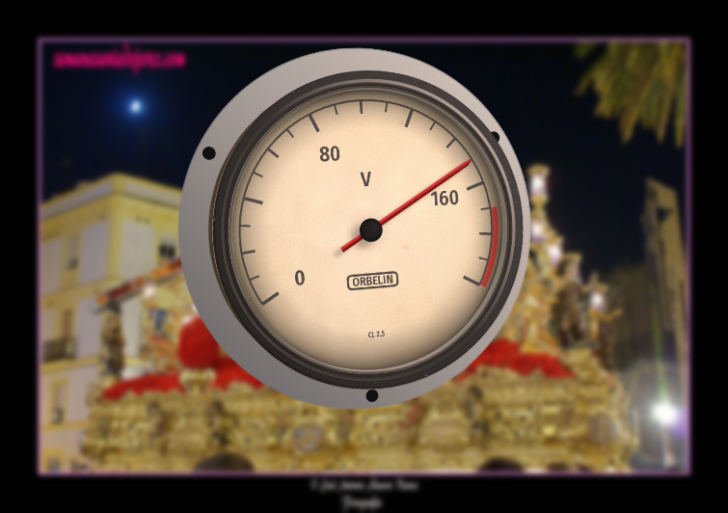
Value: 150 V
